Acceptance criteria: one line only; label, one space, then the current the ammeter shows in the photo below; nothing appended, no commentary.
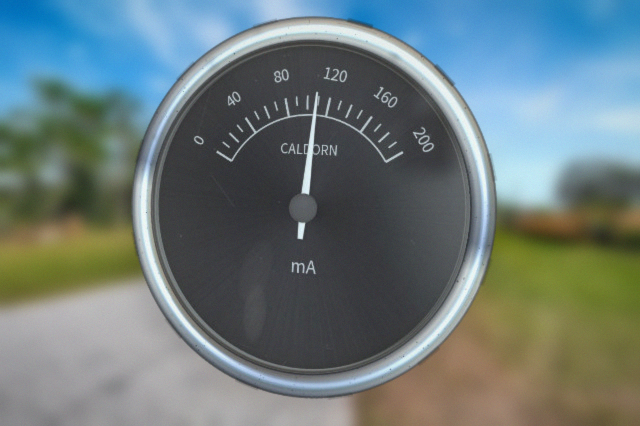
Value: 110 mA
